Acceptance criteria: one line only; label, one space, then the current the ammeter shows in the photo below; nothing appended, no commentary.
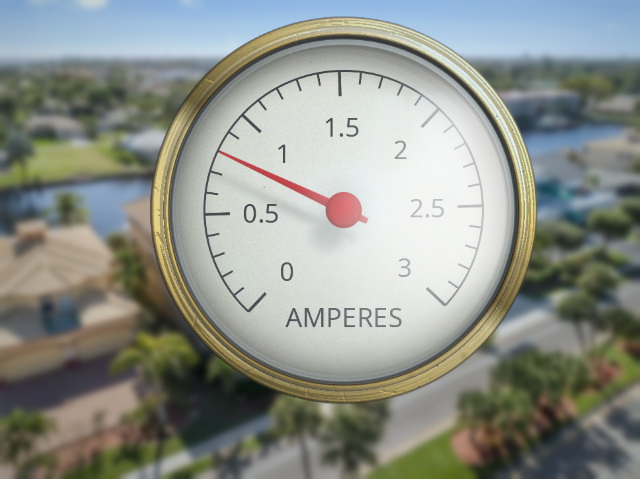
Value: 0.8 A
